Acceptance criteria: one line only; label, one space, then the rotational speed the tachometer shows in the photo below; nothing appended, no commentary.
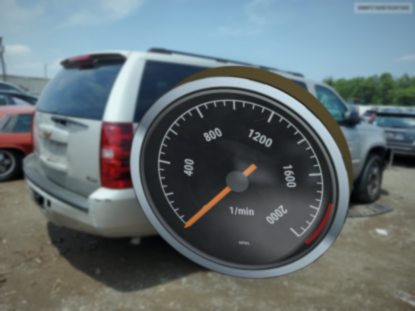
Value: 0 rpm
